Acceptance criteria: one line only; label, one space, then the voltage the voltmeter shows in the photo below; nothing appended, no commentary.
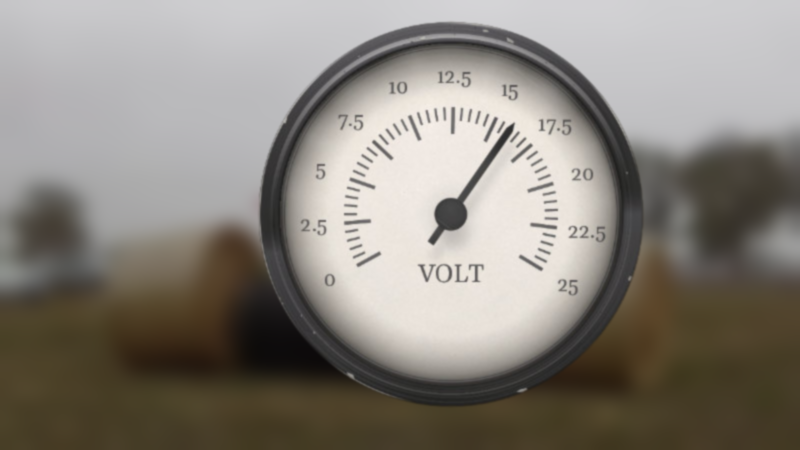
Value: 16 V
